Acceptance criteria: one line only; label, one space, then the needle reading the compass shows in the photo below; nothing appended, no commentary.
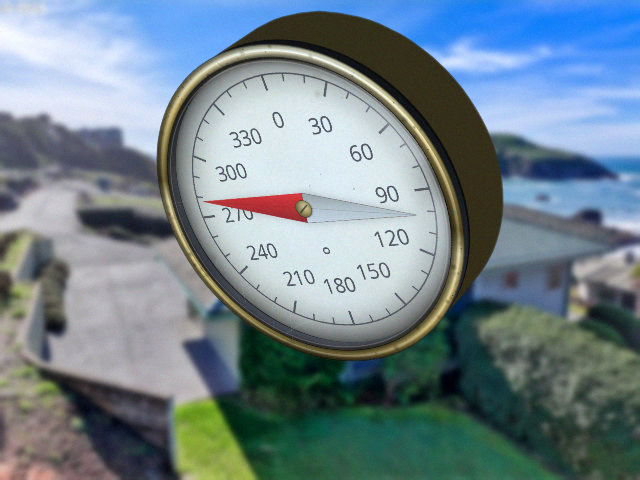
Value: 280 °
